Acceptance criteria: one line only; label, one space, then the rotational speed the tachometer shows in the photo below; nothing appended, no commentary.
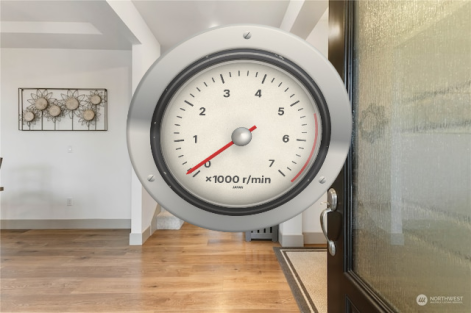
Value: 200 rpm
